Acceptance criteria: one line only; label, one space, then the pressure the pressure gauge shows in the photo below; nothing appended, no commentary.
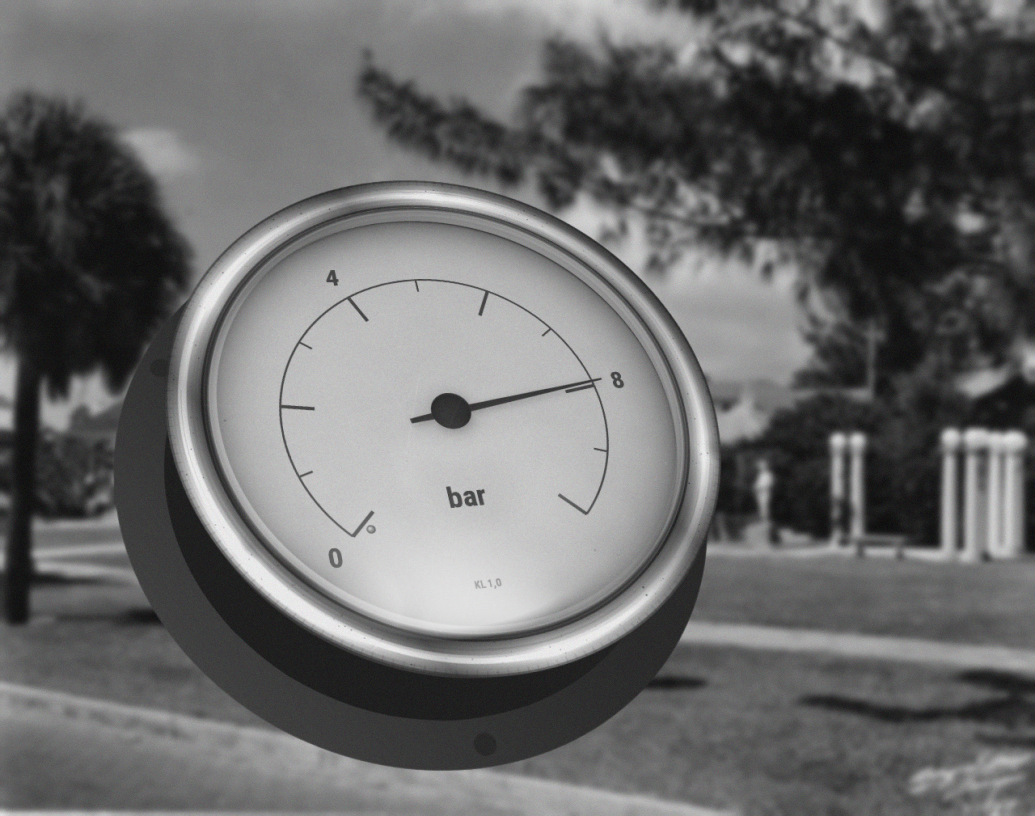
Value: 8 bar
